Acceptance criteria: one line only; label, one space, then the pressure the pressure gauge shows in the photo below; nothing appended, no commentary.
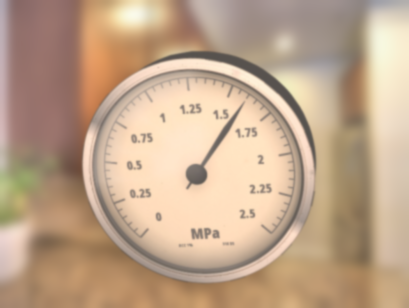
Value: 1.6 MPa
